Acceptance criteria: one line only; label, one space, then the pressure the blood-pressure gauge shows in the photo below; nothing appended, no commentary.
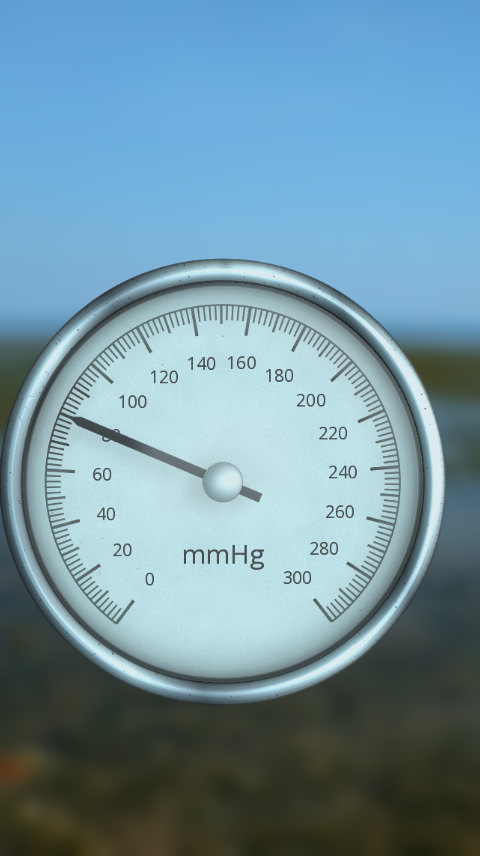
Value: 80 mmHg
